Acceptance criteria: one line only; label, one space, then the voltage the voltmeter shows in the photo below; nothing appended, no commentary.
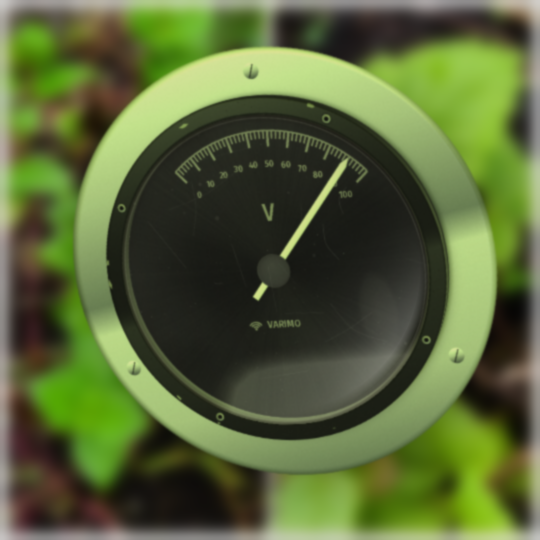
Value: 90 V
